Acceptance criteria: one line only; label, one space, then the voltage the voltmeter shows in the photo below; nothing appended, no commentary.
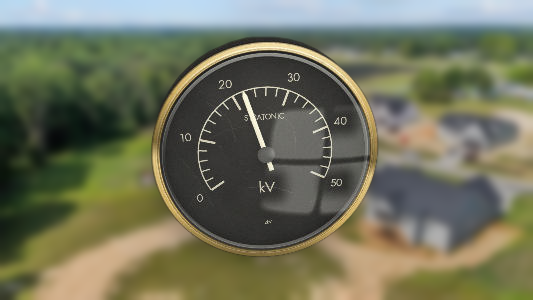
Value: 22 kV
